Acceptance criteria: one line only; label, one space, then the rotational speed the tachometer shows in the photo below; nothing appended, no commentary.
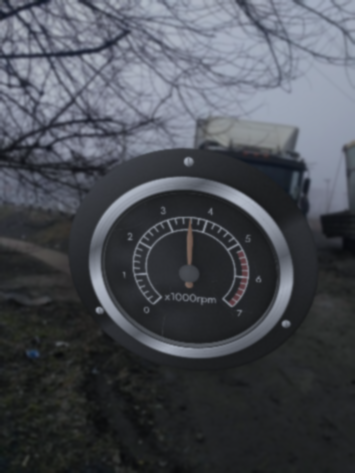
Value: 3600 rpm
